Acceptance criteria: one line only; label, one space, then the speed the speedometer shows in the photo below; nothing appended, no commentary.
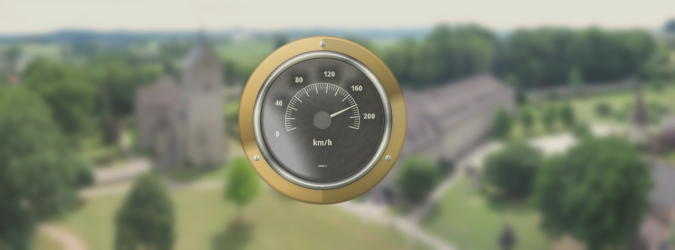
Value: 180 km/h
